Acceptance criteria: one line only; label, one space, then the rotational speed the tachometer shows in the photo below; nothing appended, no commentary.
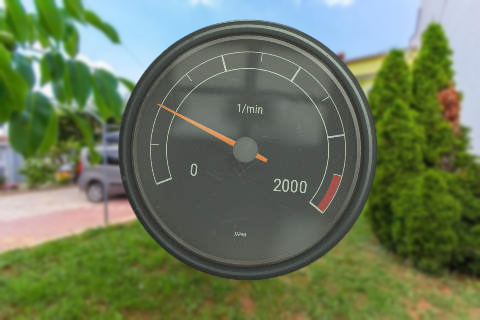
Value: 400 rpm
